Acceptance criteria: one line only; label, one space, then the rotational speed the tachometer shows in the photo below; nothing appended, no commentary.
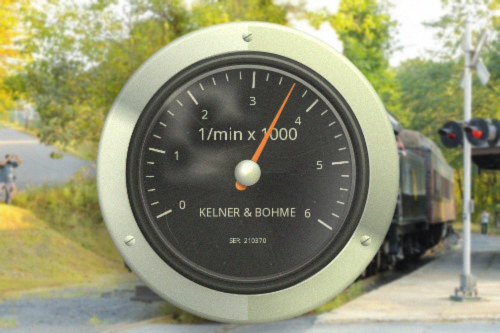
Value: 3600 rpm
